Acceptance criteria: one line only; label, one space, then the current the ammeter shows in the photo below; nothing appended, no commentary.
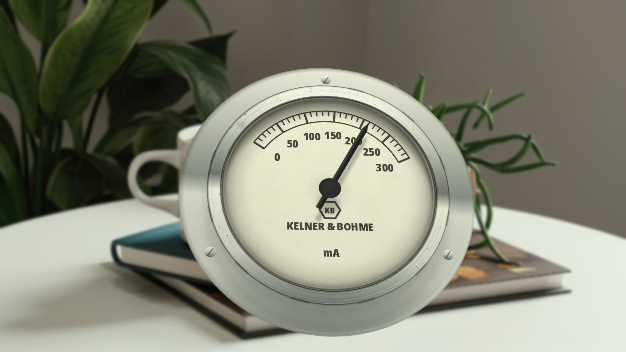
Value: 210 mA
